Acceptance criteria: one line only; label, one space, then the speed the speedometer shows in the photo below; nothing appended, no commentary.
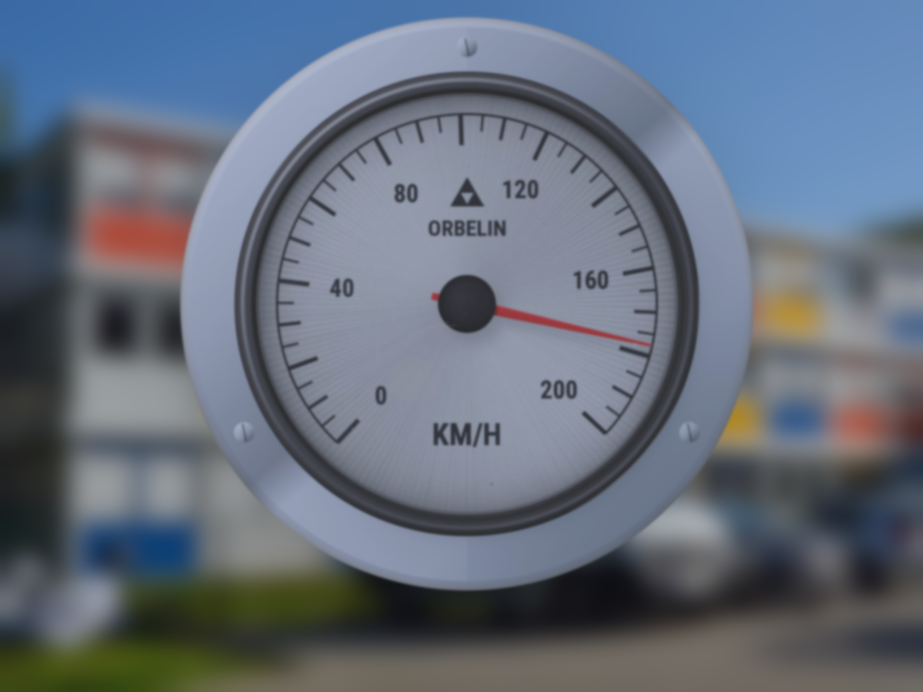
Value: 177.5 km/h
